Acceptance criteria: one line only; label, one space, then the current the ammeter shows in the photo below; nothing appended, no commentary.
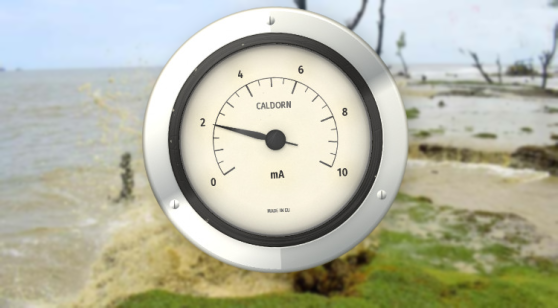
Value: 2 mA
